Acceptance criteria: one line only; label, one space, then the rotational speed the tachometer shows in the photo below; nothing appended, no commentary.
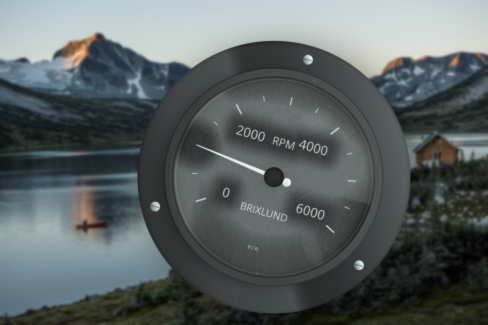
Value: 1000 rpm
